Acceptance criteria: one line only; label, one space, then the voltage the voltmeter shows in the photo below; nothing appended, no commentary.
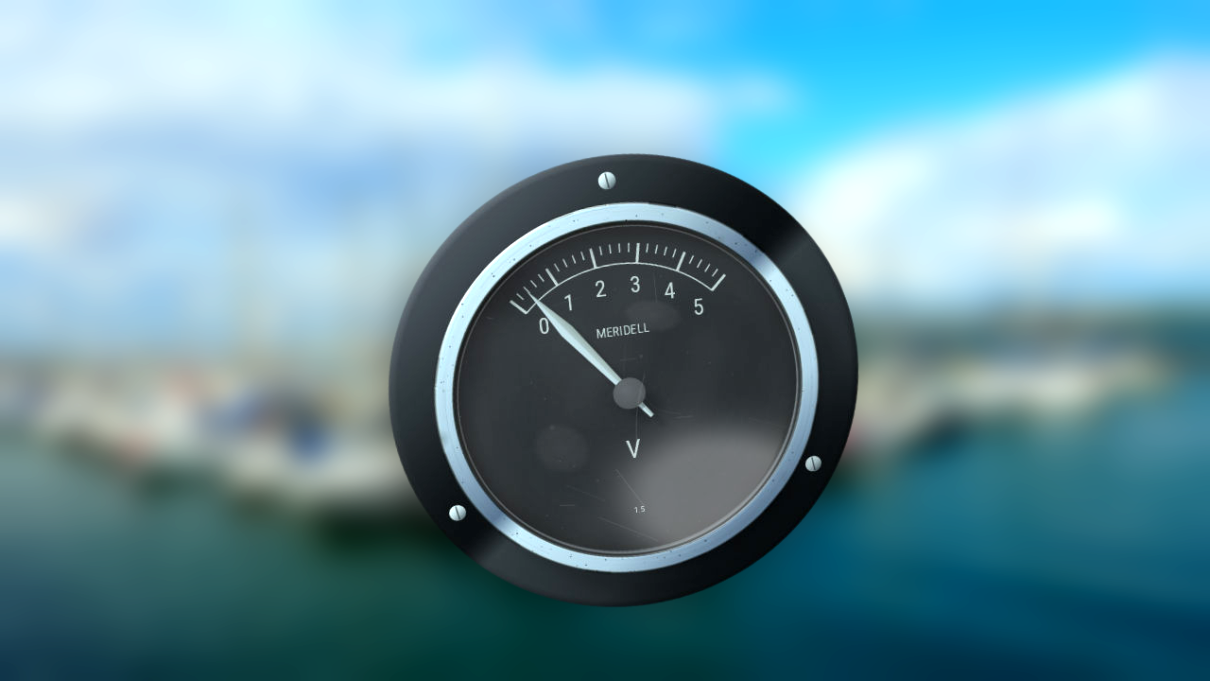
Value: 0.4 V
